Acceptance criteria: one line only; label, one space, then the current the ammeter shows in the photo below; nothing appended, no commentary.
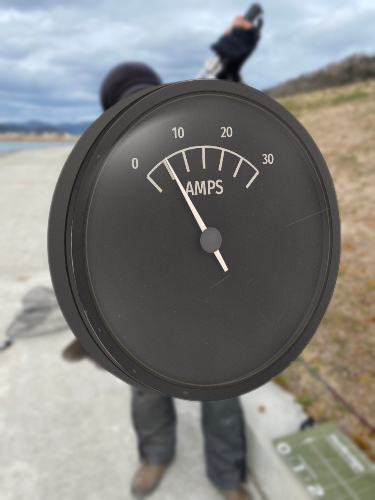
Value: 5 A
